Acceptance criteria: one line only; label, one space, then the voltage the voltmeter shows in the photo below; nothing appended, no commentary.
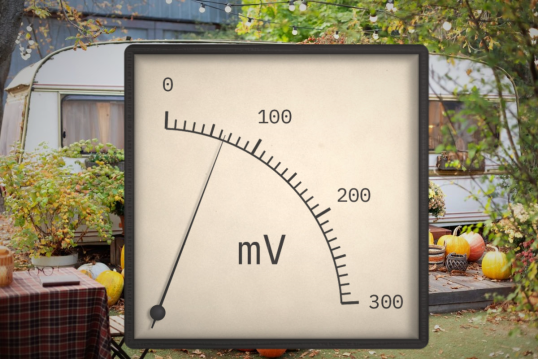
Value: 65 mV
